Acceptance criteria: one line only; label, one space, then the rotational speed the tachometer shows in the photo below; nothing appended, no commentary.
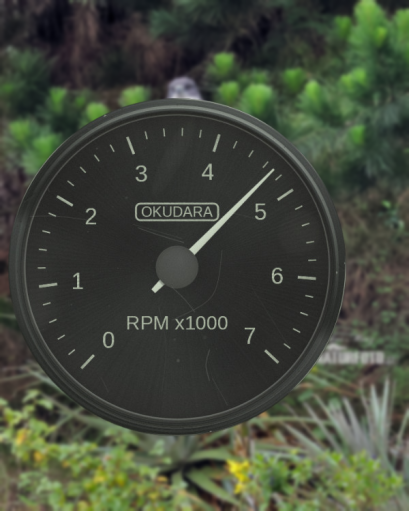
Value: 4700 rpm
